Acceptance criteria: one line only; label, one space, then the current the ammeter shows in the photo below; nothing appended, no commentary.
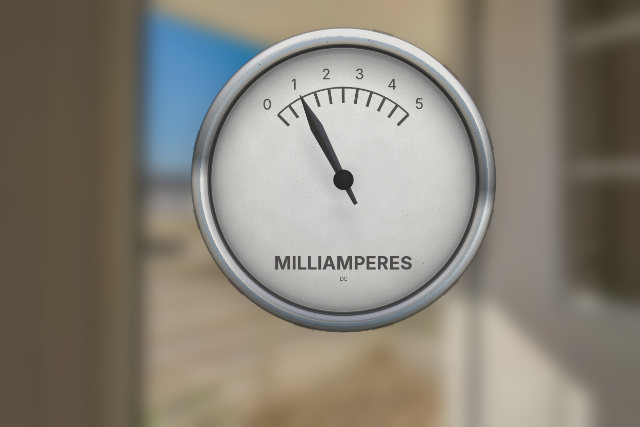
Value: 1 mA
